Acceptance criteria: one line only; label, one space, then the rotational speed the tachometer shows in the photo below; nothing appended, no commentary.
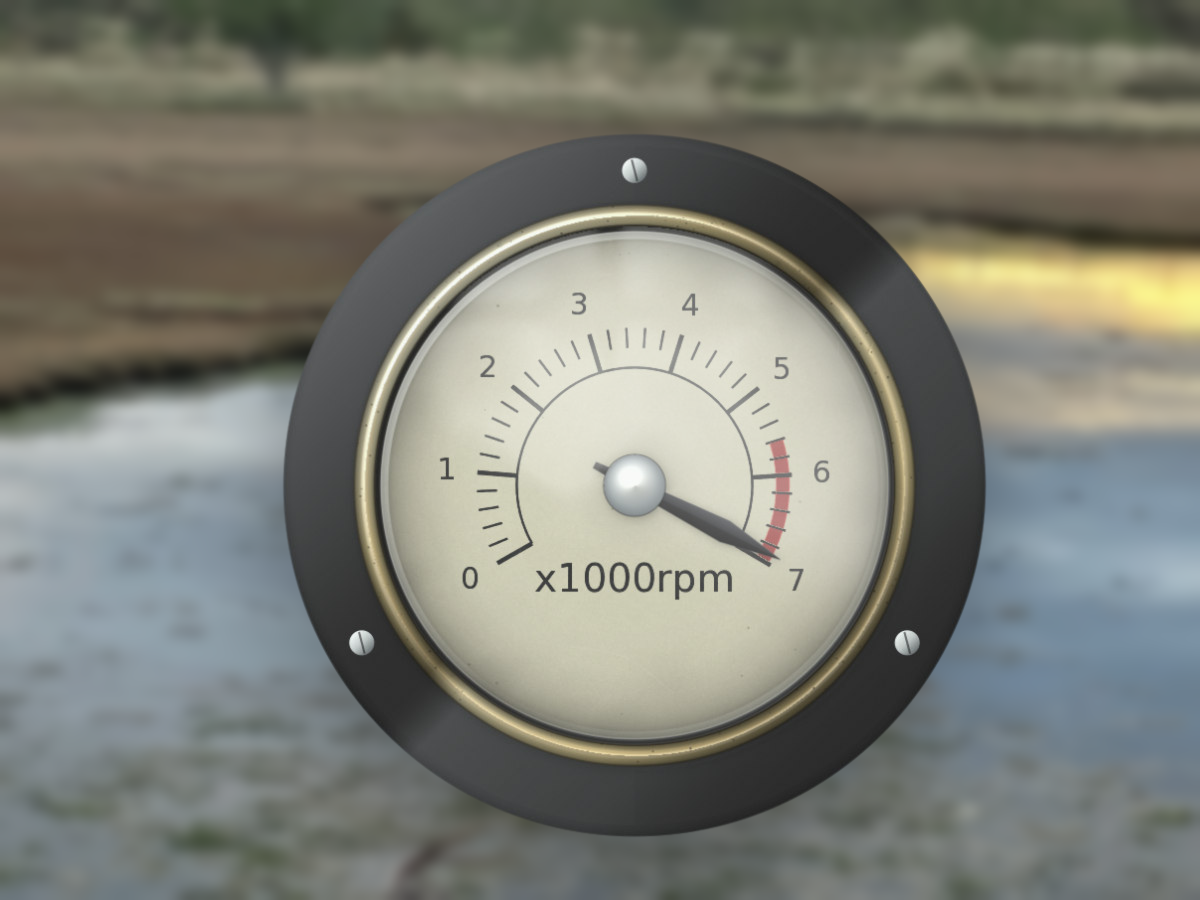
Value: 6900 rpm
